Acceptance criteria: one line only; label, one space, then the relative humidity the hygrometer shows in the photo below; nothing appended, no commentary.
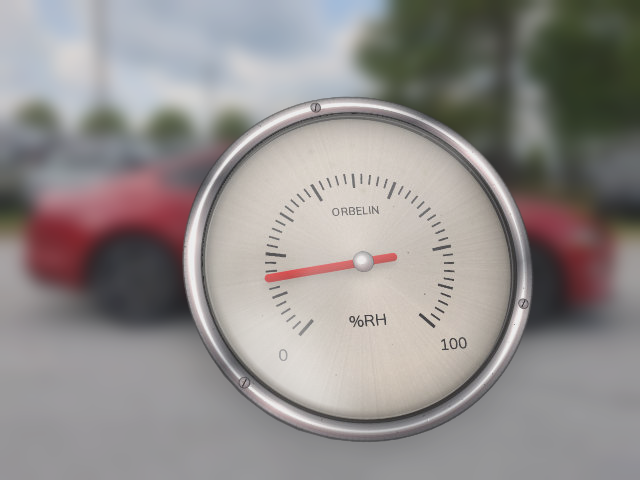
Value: 14 %
